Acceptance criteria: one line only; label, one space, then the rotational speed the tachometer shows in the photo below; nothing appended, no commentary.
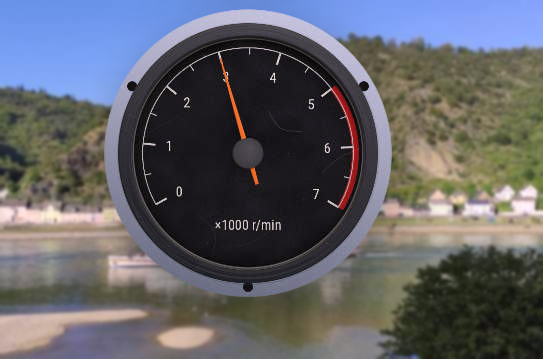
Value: 3000 rpm
